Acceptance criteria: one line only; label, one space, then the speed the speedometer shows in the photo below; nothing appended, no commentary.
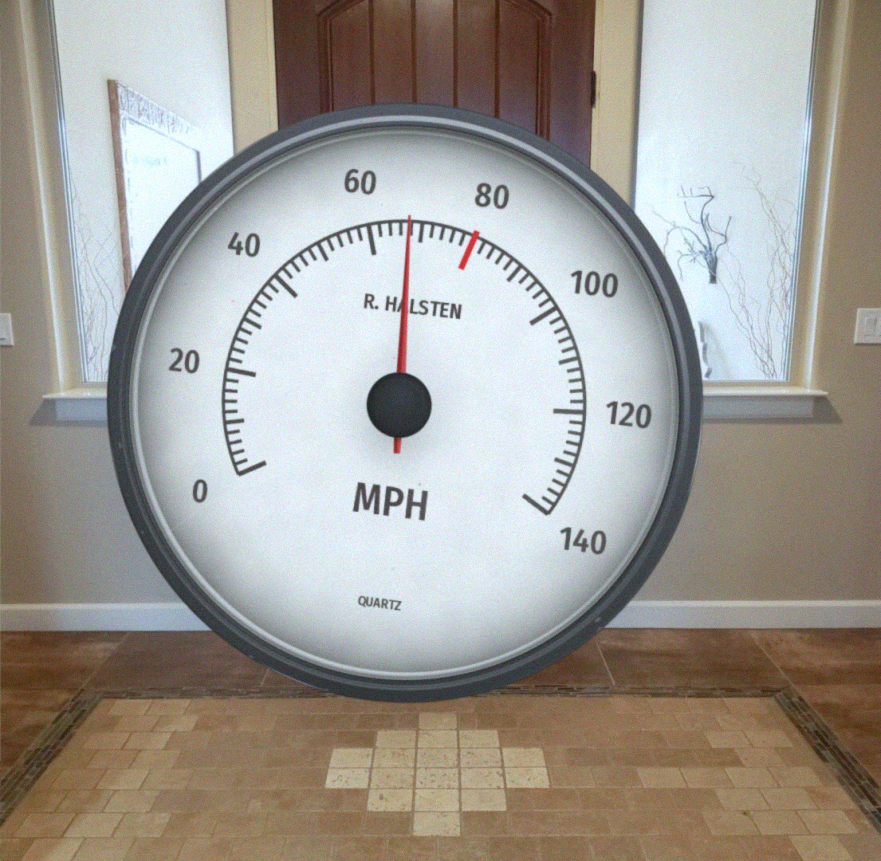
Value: 68 mph
